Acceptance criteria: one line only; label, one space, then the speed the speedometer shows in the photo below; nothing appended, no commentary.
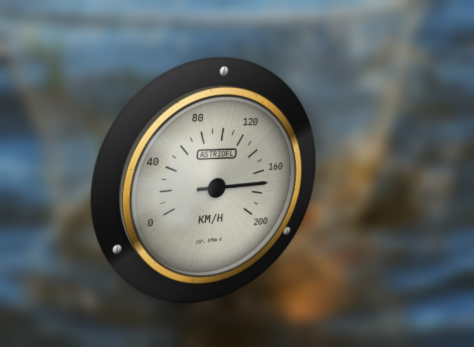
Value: 170 km/h
